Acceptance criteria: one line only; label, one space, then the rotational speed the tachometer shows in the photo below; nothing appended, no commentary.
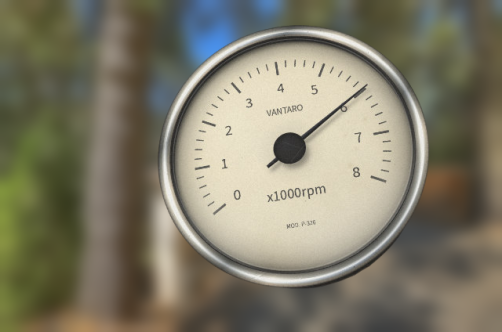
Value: 6000 rpm
